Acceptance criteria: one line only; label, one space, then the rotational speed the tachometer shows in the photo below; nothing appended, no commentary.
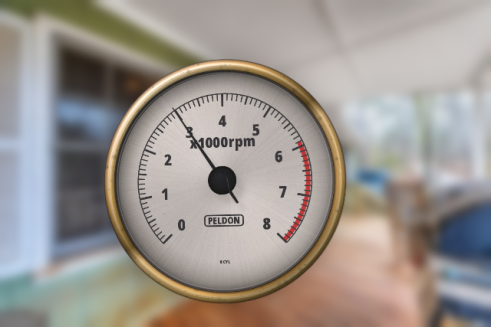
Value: 3000 rpm
